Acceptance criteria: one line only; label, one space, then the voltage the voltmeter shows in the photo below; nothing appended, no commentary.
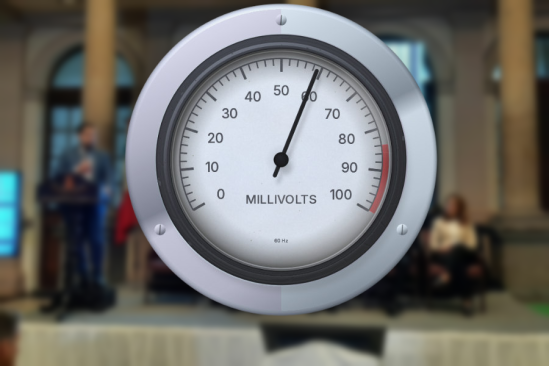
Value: 59 mV
